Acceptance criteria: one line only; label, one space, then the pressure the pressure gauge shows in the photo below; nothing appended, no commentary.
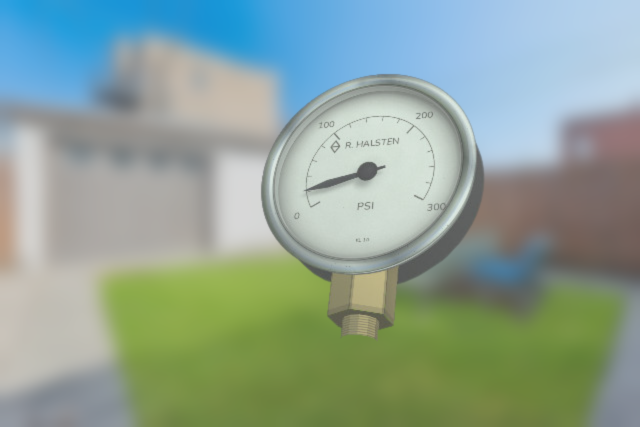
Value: 20 psi
